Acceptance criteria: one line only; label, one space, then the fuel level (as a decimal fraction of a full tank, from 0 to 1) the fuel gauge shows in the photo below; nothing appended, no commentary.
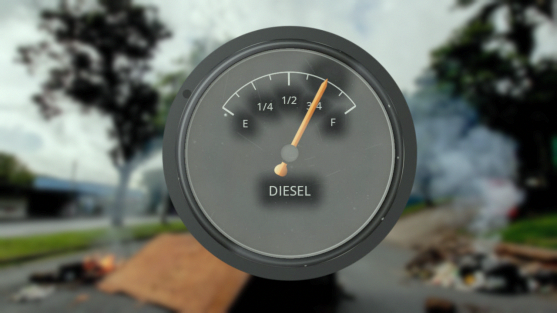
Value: 0.75
